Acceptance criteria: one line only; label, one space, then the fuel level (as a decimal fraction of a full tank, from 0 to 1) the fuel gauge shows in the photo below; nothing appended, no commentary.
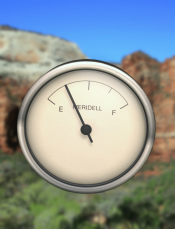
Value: 0.25
